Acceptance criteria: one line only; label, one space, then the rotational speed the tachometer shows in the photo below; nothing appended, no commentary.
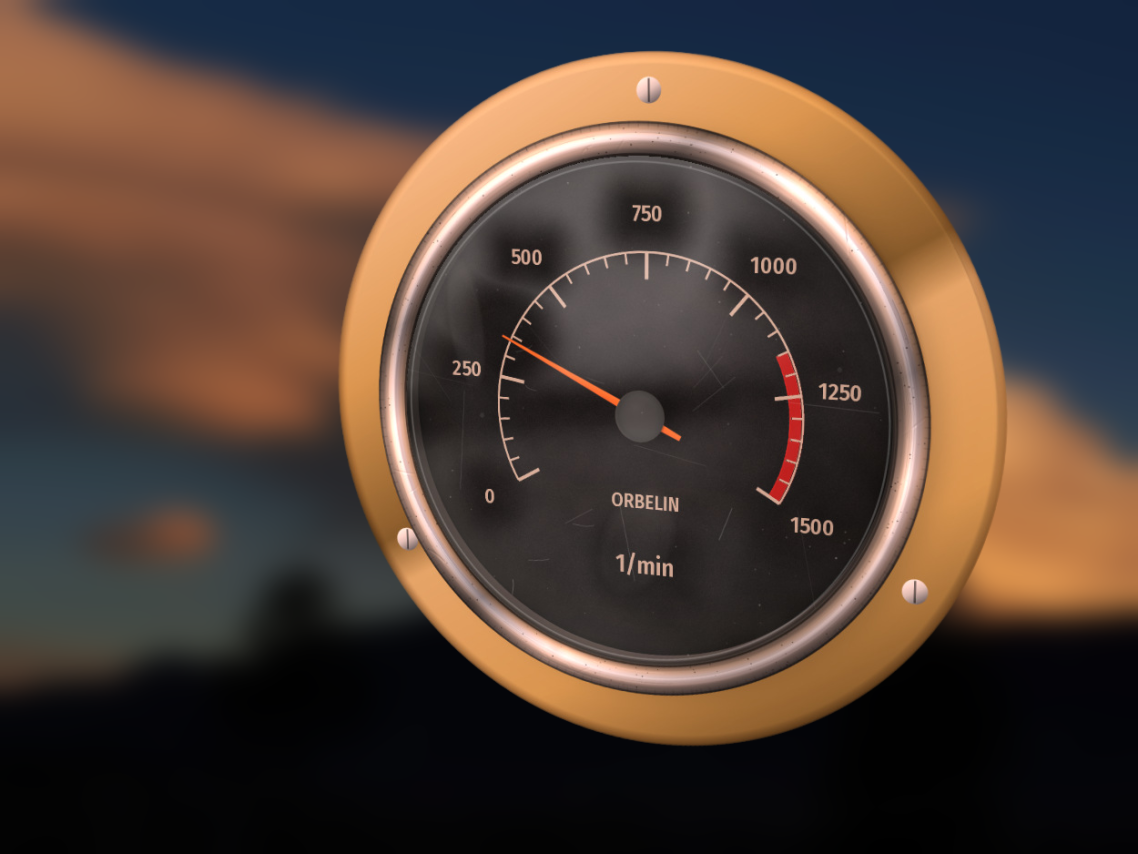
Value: 350 rpm
